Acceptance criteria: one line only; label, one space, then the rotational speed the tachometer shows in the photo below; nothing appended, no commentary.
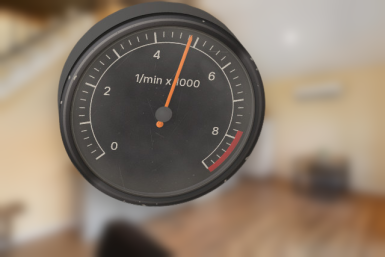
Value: 4800 rpm
